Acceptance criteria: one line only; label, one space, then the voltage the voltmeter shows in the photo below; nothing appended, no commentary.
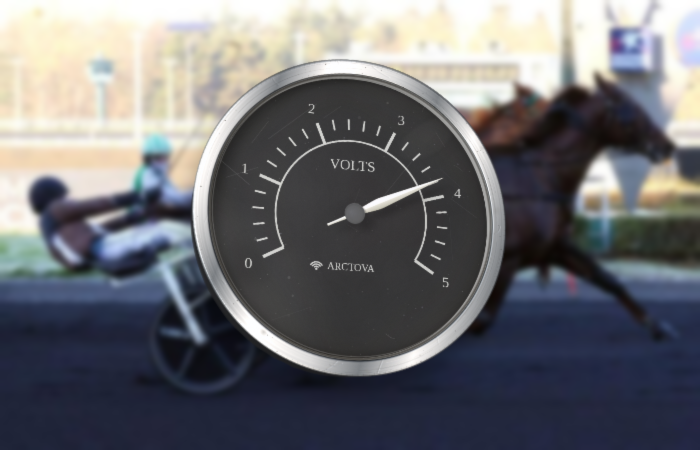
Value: 3.8 V
